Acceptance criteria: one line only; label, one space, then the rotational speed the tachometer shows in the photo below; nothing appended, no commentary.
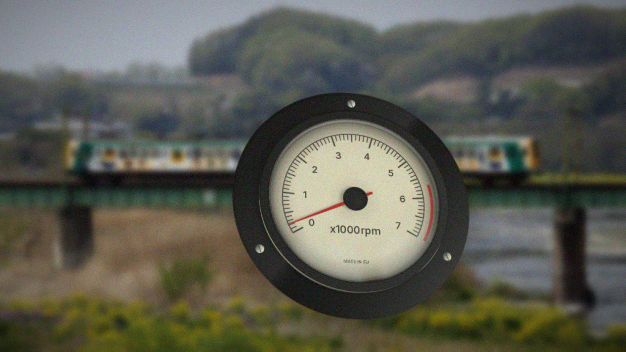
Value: 200 rpm
